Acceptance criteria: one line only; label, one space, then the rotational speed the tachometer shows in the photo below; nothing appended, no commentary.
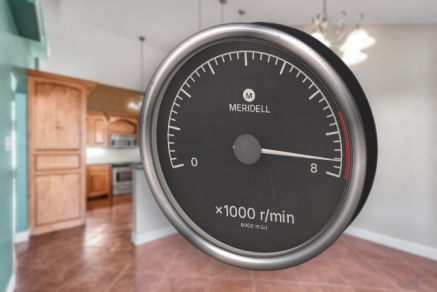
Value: 7600 rpm
